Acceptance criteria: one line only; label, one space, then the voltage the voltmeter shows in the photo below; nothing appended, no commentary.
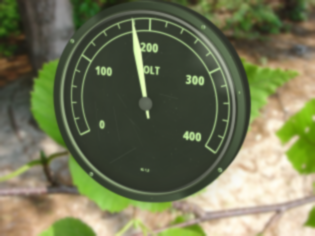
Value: 180 V
